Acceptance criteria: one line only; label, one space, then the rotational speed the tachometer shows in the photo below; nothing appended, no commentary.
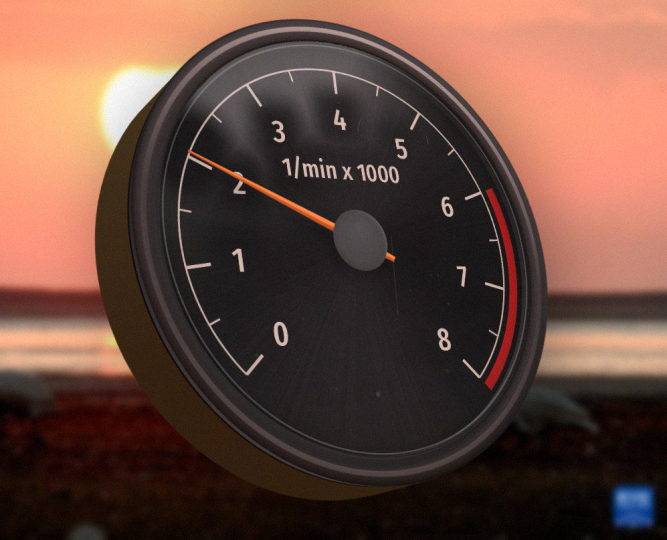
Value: 2000 rpm
